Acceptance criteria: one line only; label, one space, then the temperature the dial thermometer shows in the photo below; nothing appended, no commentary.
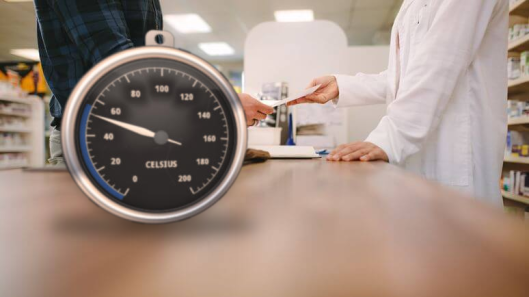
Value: 52 °C
